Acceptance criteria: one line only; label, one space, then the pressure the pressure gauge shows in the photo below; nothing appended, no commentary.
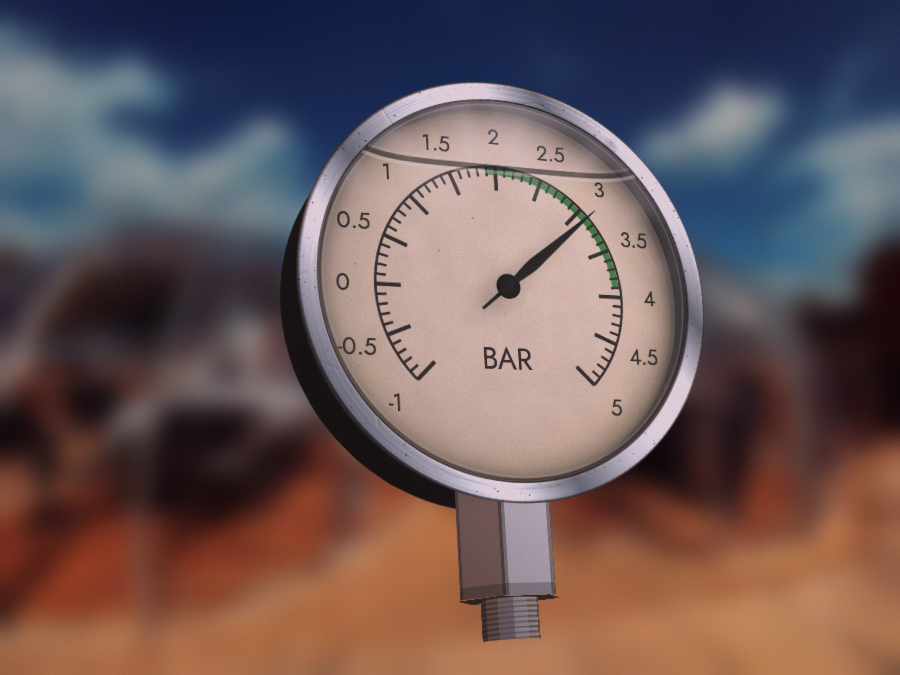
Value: 3.1 bar
